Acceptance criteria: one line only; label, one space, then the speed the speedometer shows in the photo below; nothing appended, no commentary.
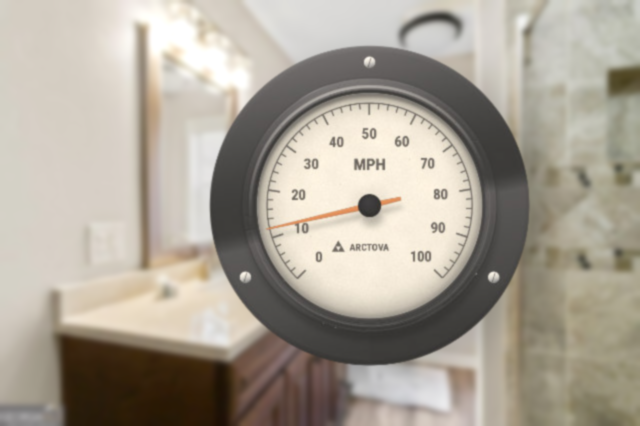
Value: 12 mph
